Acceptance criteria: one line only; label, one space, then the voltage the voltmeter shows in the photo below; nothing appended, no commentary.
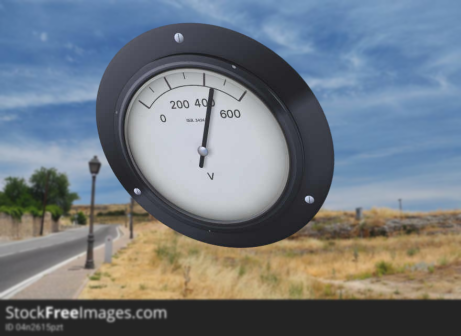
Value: 450 V
